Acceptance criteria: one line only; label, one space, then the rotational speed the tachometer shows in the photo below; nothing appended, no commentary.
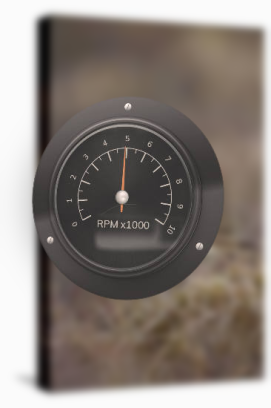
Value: 5000 rpm
